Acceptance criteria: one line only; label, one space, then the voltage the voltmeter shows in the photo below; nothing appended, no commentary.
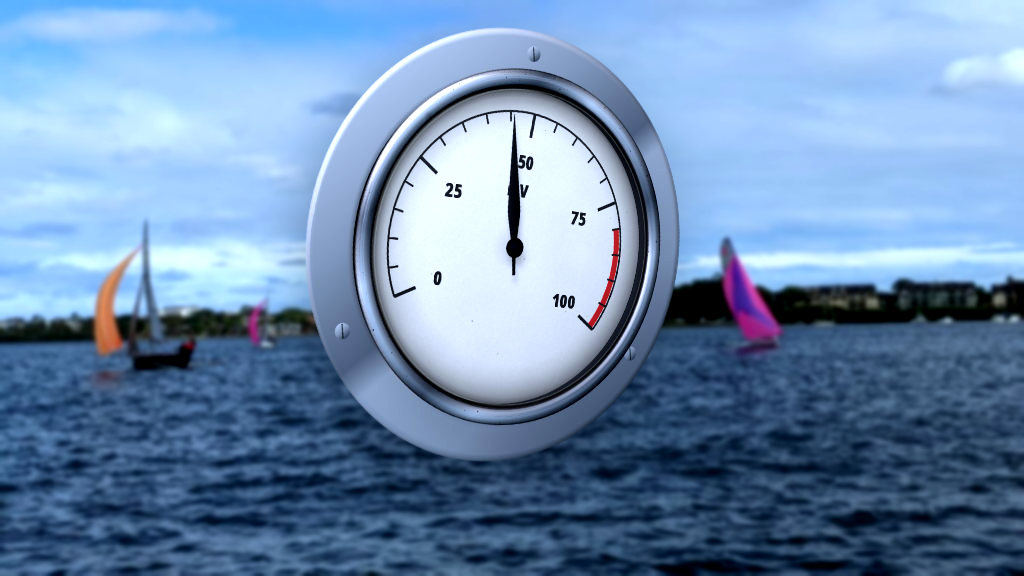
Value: 45 mV
